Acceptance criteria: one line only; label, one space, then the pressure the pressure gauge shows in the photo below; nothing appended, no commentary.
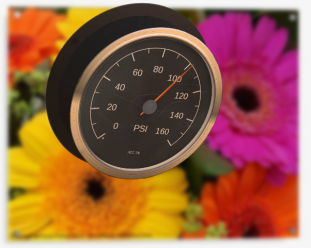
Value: 100 psi
